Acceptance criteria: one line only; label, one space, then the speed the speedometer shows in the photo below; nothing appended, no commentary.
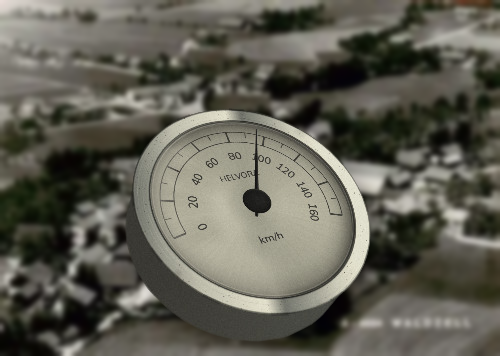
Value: 95 km/h
